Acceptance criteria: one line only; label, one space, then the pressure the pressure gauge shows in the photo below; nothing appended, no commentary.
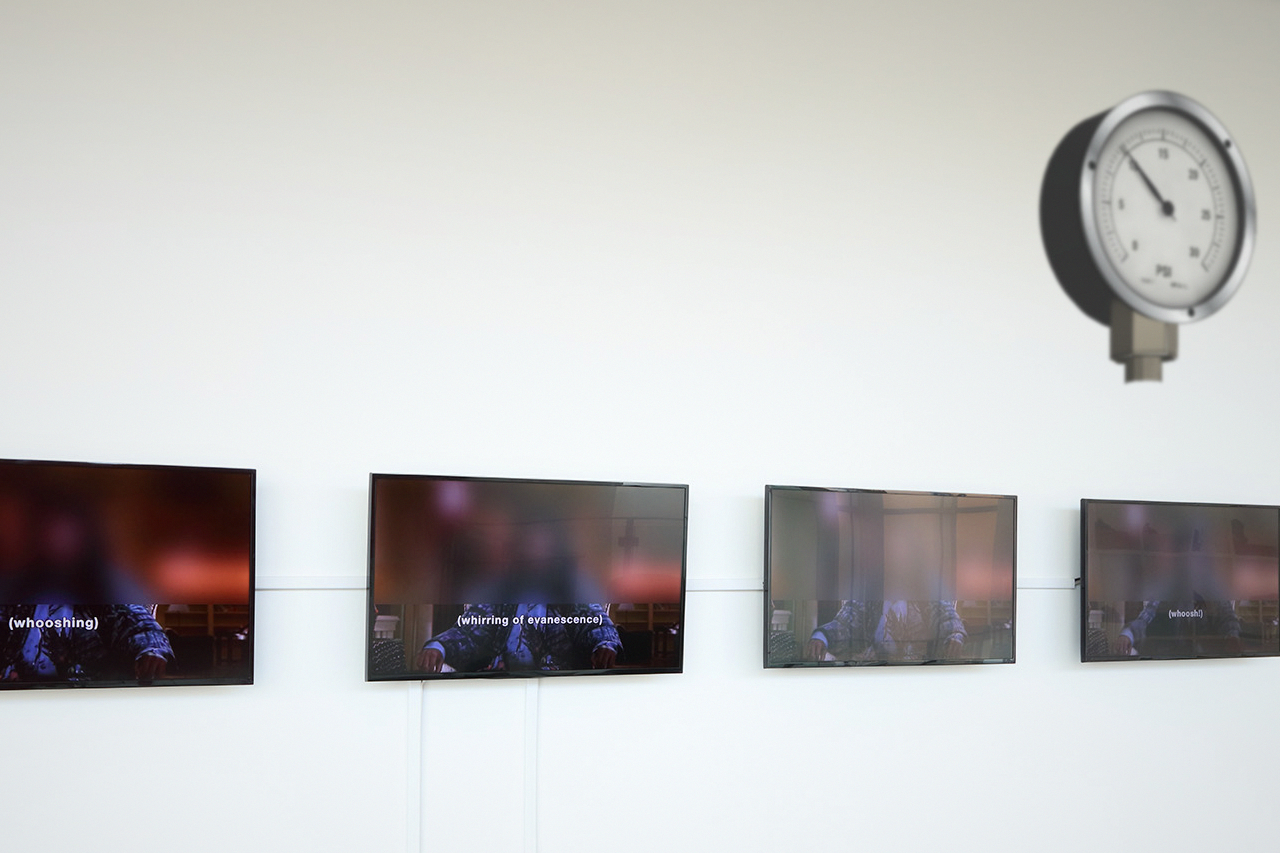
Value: 10 psi
